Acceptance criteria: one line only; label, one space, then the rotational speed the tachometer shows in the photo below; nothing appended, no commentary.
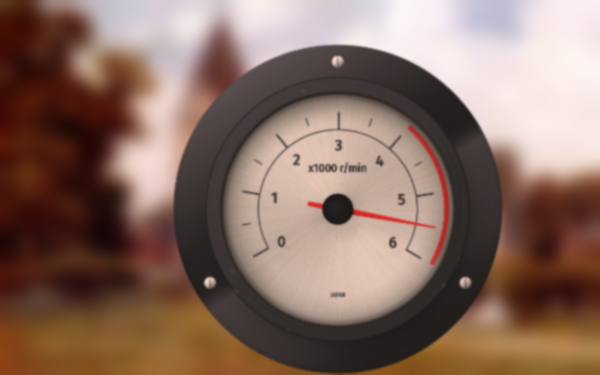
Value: 5500 rpm
